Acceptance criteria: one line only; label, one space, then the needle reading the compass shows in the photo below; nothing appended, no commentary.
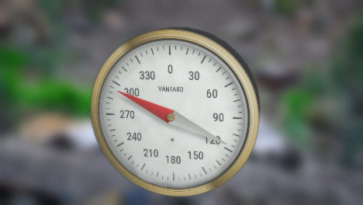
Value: 295 °
